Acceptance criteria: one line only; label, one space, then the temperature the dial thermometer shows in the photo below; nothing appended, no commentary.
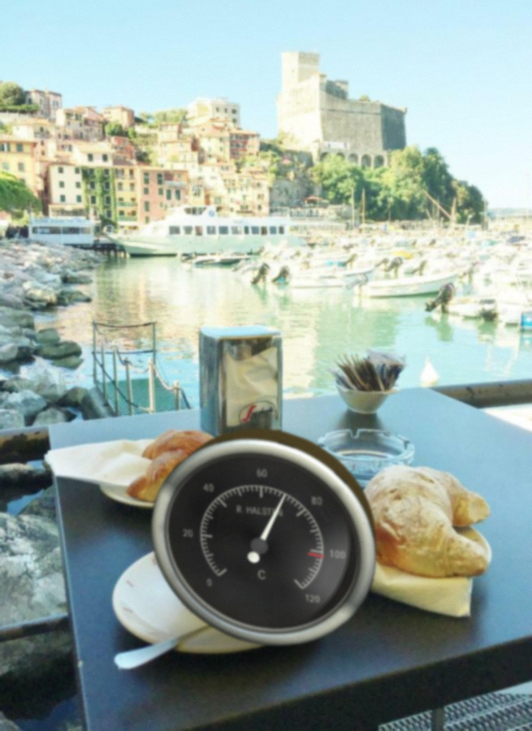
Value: 70 °C
